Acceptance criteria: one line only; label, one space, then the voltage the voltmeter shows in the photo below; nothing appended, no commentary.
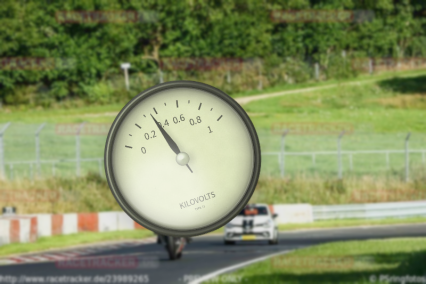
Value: 0.35 kV
